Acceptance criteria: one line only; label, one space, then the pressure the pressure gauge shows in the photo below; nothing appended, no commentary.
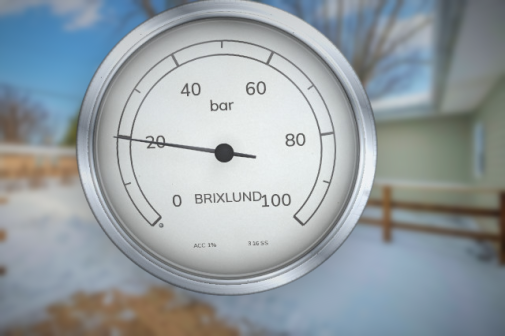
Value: 20 bar
